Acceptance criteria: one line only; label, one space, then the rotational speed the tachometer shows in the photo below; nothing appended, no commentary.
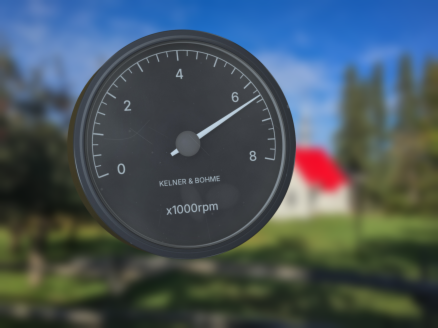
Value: 6375 rpm
